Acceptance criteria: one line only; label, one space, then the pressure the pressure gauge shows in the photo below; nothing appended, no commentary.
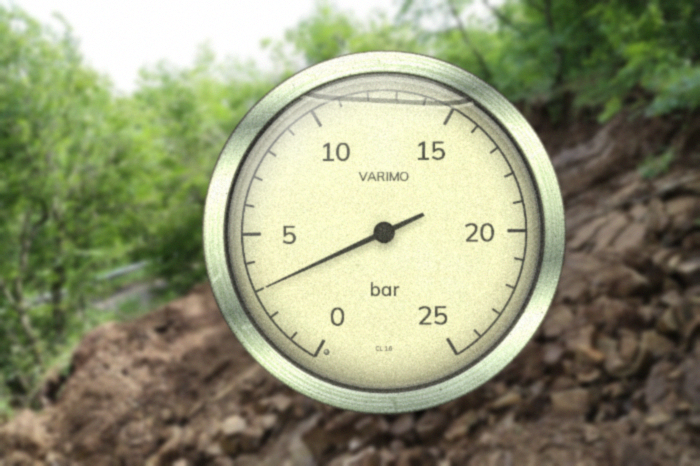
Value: 3 bar
